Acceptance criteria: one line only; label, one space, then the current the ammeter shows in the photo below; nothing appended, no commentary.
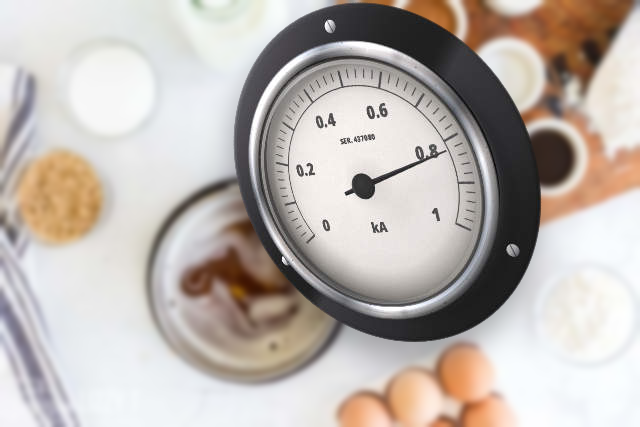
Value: 0.82 kA
